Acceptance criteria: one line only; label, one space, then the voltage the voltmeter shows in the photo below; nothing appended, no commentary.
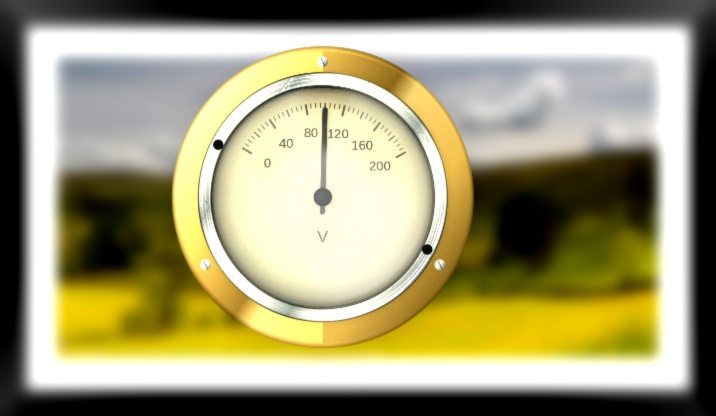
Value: 100 V
